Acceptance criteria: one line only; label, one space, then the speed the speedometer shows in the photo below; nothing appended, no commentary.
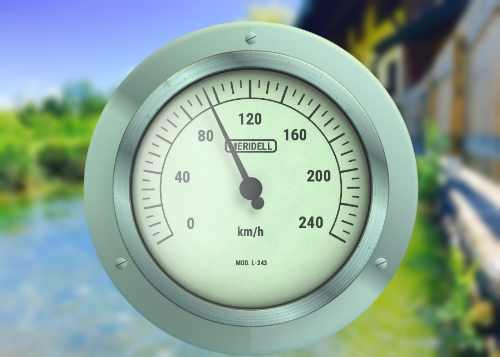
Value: 95 km/h
